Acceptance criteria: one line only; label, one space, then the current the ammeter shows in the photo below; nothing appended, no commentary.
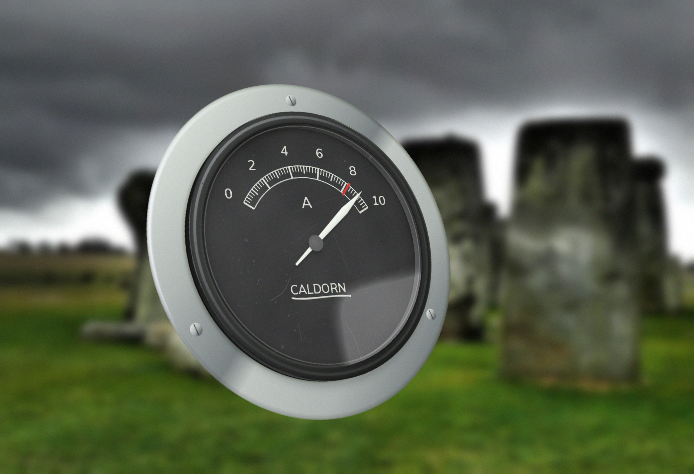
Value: 9 A
